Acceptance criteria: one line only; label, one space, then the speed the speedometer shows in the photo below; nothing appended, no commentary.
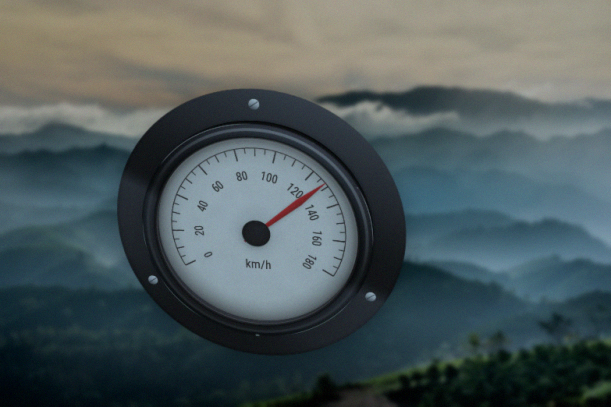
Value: 127.5 km/h
